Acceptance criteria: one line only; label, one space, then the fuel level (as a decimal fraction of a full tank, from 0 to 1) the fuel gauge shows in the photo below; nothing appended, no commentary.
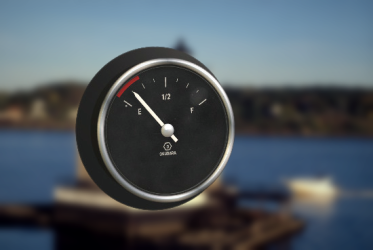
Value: 0.125
